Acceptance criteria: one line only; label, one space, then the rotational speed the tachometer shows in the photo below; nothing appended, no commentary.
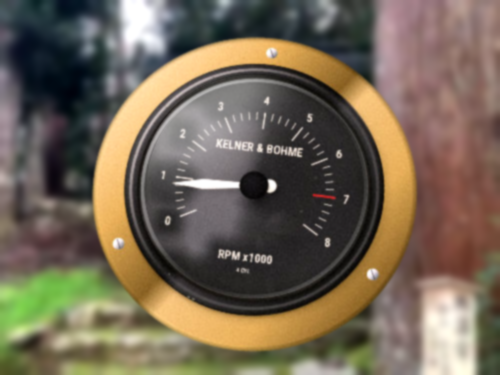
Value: 800 rpm
